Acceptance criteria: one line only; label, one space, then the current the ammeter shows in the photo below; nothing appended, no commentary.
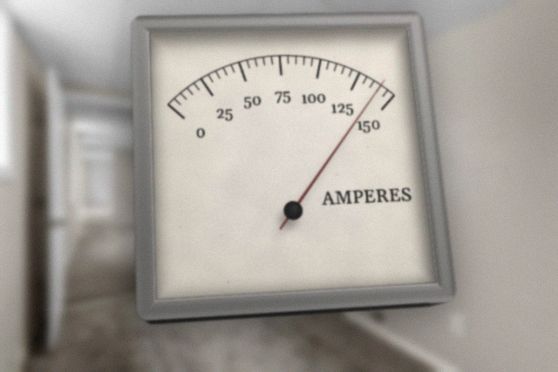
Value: 140 A
